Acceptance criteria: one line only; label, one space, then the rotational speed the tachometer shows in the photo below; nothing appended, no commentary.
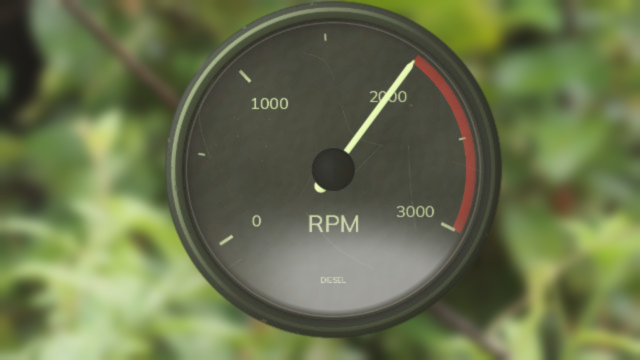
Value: 2000 rpm
